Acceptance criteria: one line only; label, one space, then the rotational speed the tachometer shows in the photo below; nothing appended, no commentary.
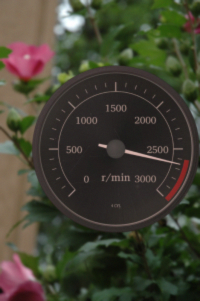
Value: 2650 rpm
